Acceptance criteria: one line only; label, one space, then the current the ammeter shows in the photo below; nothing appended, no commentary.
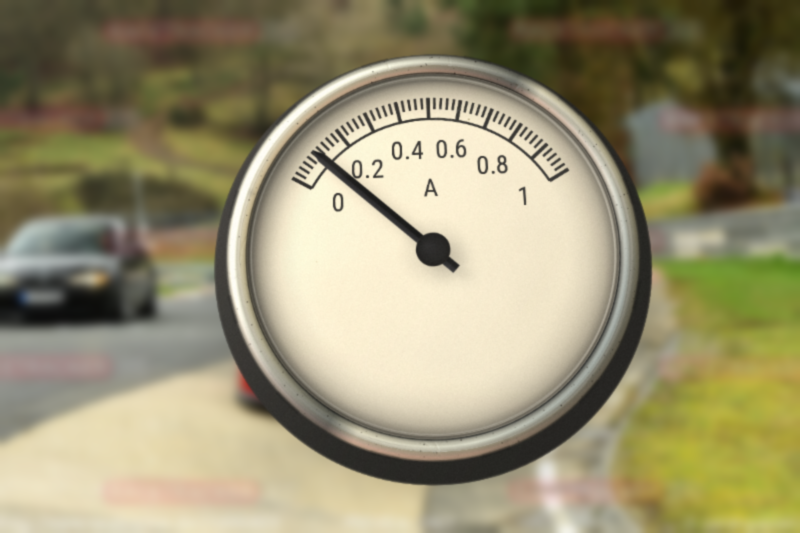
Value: 0.1 A
